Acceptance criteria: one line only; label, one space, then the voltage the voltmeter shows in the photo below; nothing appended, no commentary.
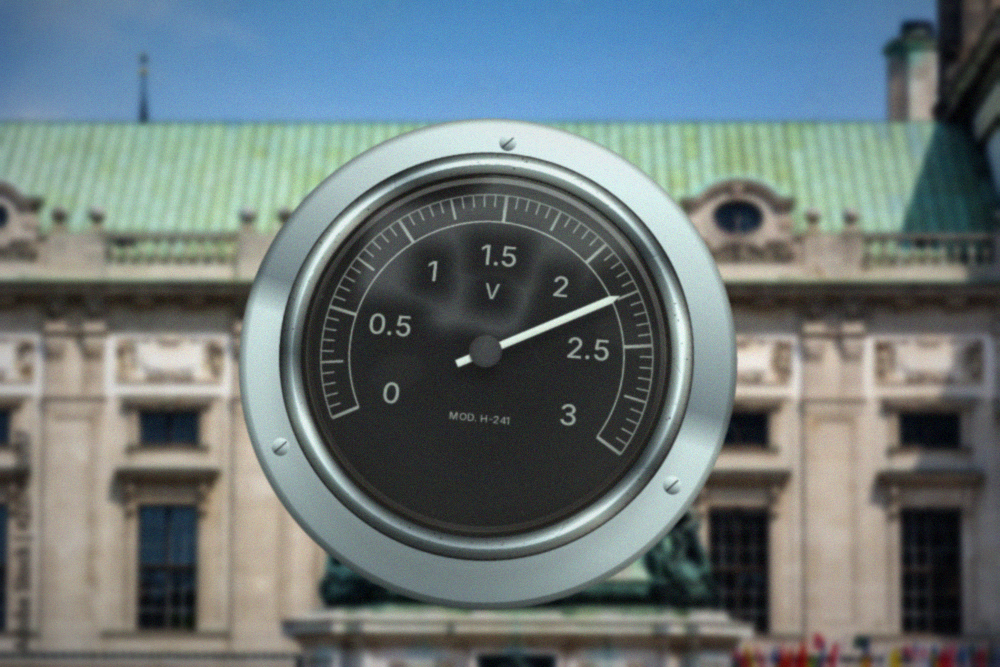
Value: 2.25 V
